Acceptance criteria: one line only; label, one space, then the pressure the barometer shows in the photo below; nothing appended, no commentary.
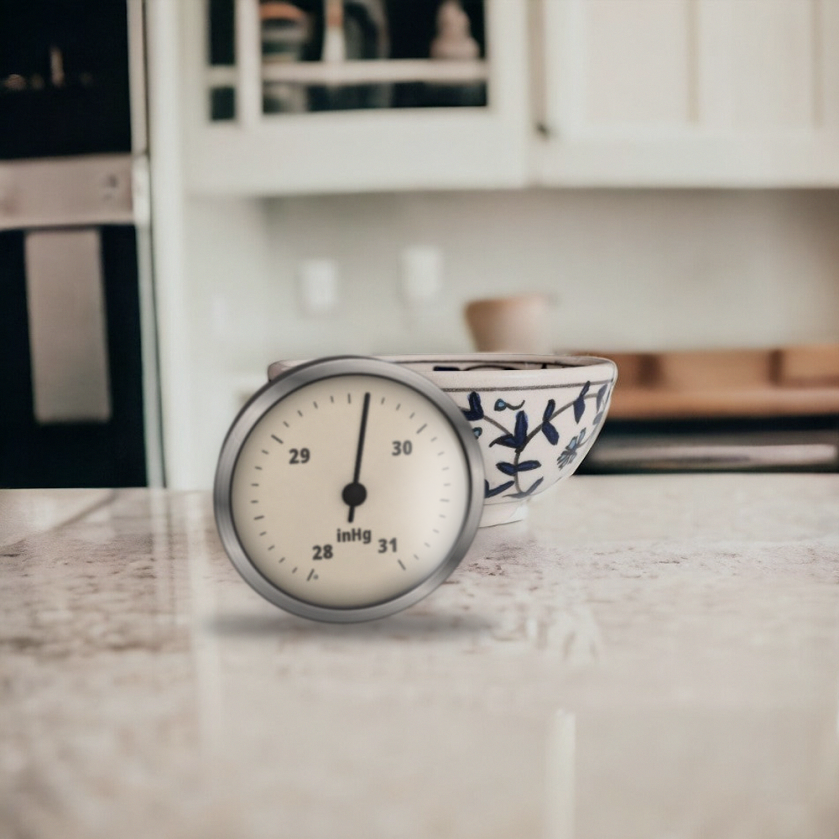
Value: 29.6 inHg
